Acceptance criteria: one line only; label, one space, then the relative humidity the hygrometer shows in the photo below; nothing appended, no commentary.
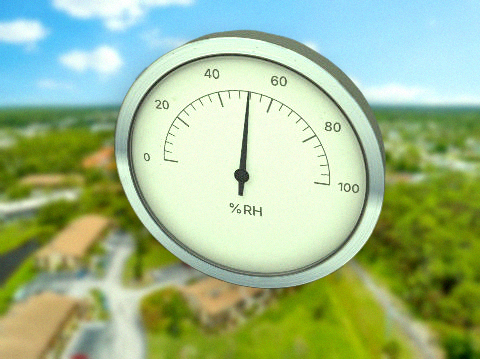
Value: 52 %
